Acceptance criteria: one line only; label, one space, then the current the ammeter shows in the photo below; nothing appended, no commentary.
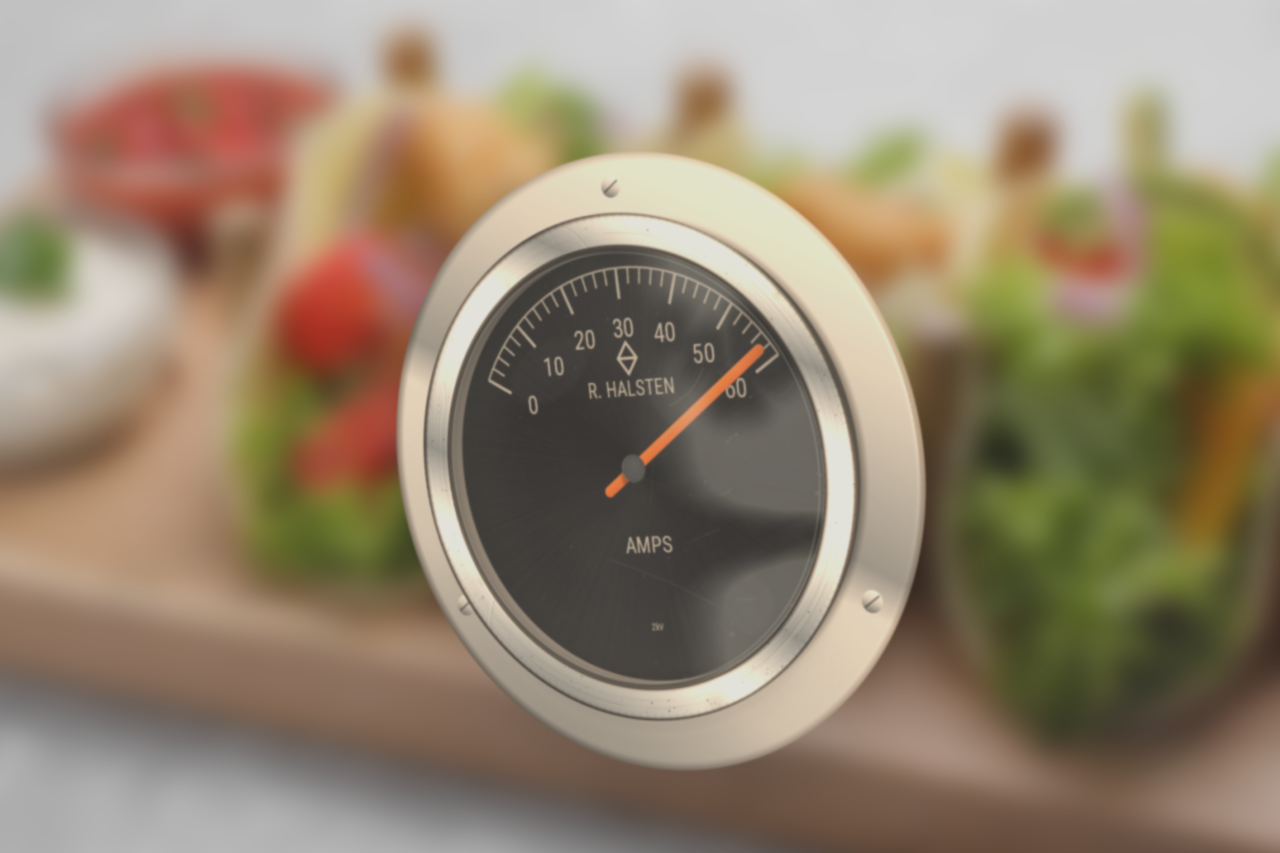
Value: 58 A
